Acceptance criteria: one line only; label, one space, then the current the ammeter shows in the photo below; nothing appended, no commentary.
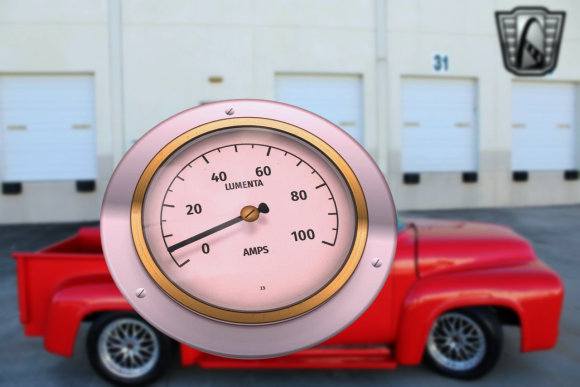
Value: 5 A
